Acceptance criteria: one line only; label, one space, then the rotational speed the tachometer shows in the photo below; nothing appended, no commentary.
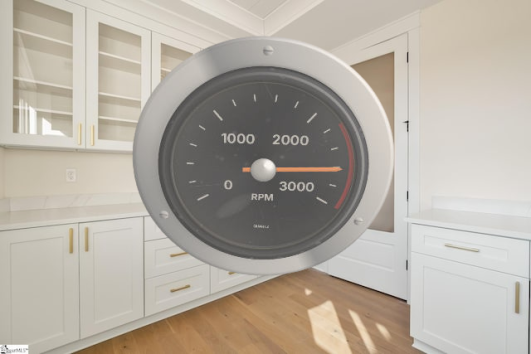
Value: 2600 rpm
